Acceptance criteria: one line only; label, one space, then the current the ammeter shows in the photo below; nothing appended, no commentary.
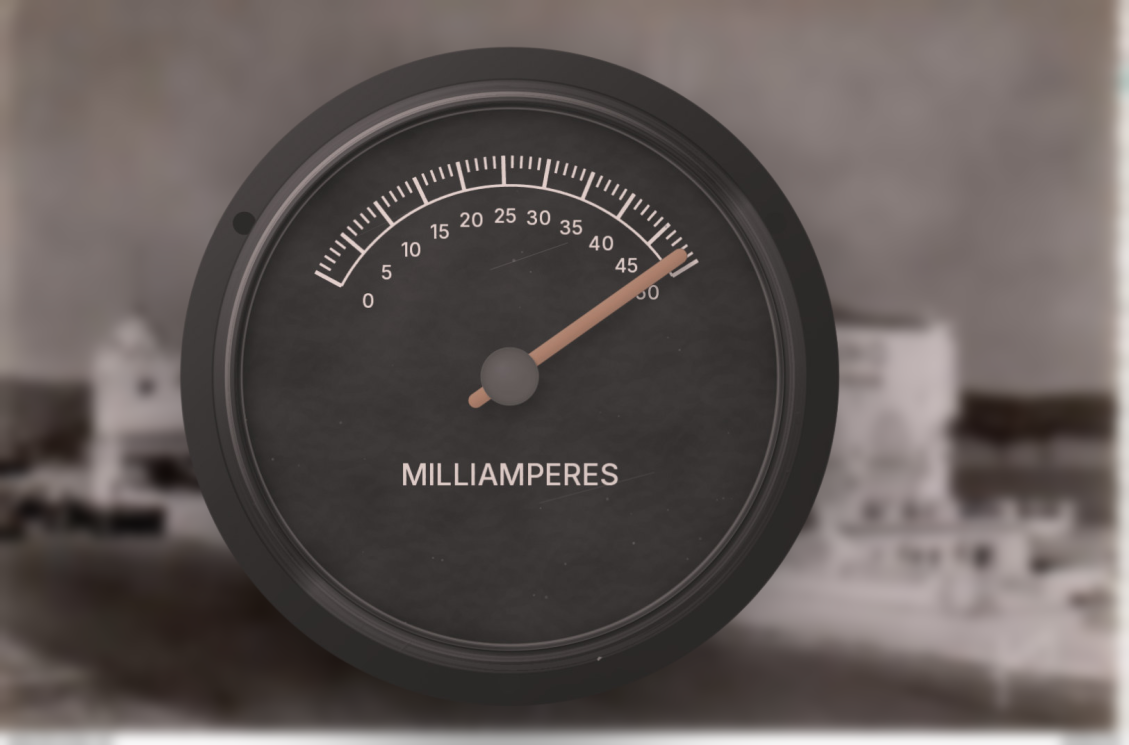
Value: 48.5 mA
